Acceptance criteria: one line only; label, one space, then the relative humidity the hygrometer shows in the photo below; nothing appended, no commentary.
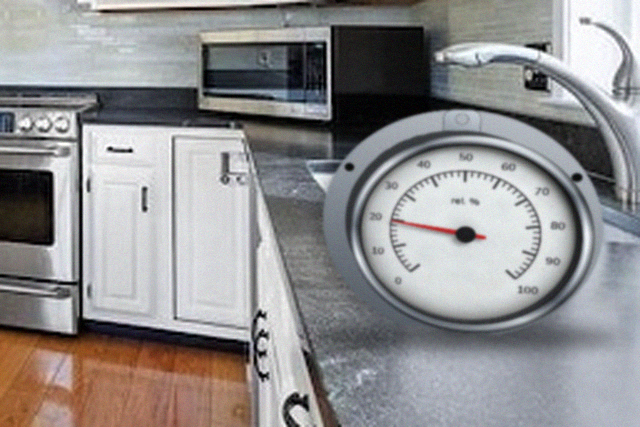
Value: 20 %
